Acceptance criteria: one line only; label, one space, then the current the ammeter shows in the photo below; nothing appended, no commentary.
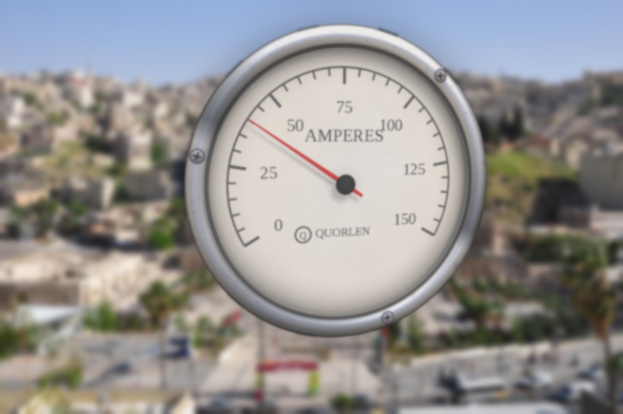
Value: 40 A
